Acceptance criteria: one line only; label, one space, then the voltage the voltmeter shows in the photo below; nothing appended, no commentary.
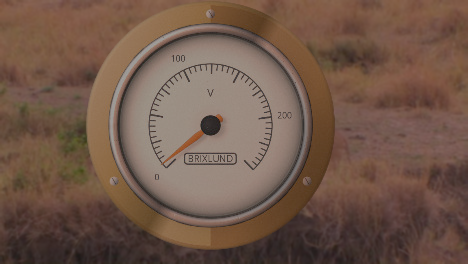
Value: 5 V
